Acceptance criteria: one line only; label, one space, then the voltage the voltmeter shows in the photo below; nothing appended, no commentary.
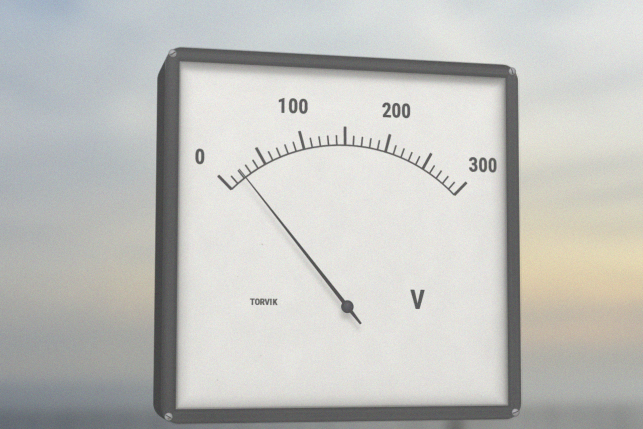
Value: 20 V
